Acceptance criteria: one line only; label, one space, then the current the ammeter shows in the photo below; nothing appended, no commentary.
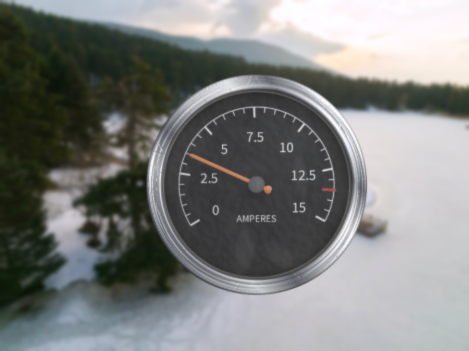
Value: 3.5 A
